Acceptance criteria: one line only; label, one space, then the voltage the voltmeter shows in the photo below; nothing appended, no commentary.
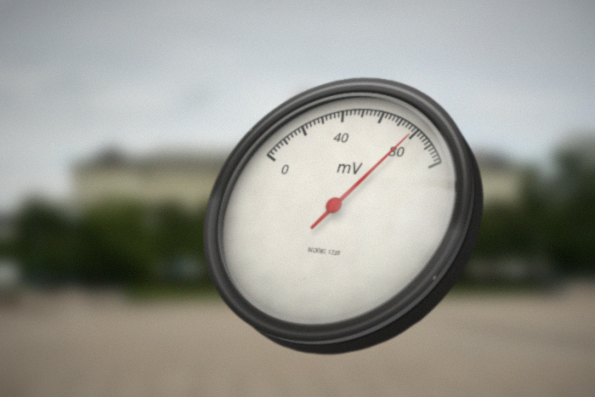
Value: 80 mV
